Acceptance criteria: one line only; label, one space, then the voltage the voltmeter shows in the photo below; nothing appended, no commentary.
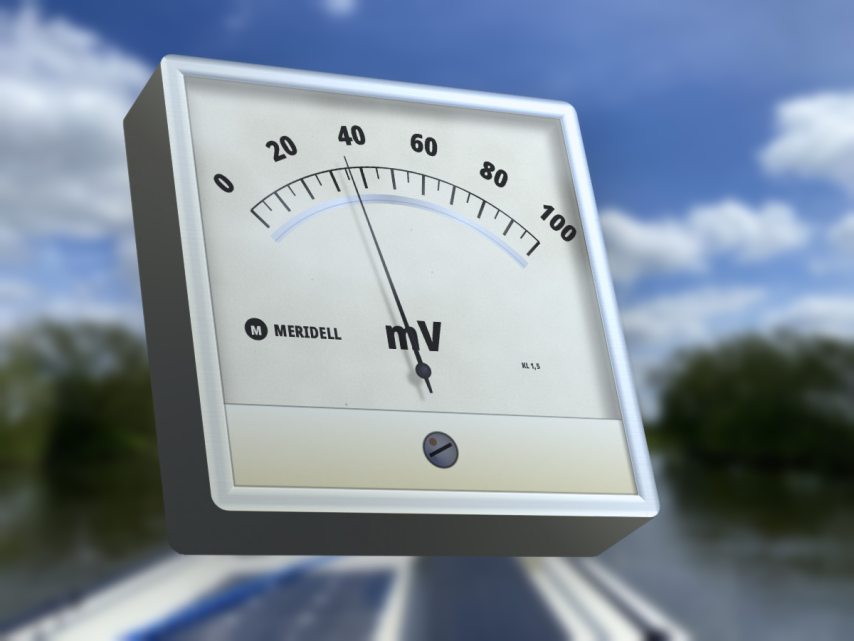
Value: 35 mV
